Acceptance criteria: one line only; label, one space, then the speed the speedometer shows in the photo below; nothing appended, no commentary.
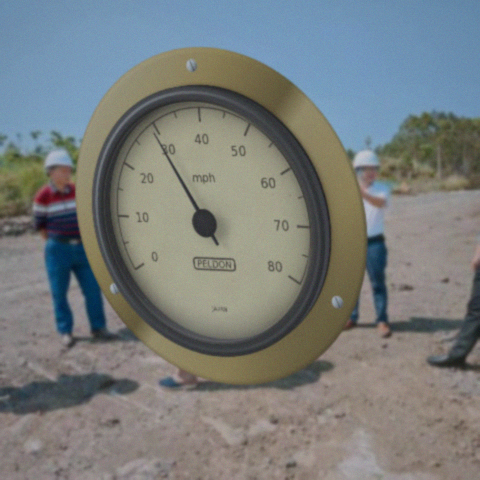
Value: 30 mph
